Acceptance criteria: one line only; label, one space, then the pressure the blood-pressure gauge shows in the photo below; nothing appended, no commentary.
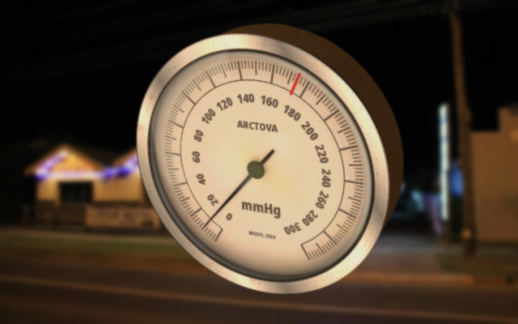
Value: 10 mmHg
